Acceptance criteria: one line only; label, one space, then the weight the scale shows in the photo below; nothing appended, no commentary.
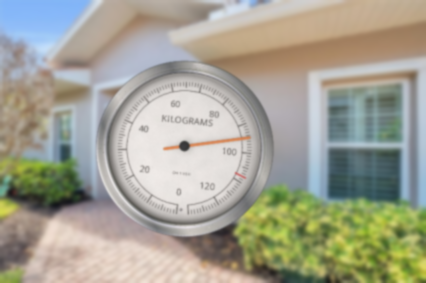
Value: 95 kg
